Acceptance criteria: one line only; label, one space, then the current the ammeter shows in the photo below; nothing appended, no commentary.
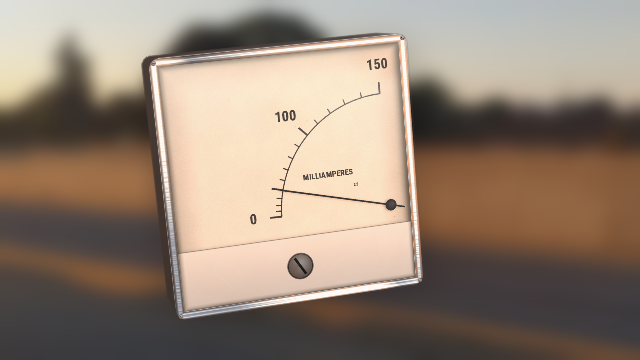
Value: 50 mA
